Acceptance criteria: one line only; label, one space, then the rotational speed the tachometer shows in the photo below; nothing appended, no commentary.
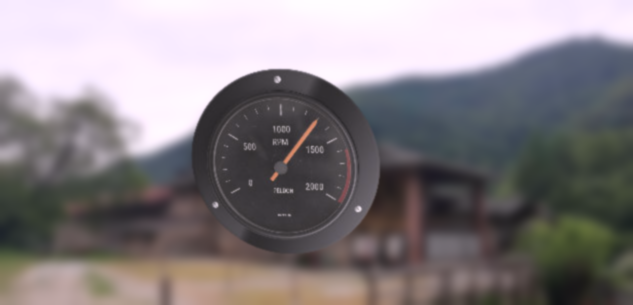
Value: 1300 rpm
